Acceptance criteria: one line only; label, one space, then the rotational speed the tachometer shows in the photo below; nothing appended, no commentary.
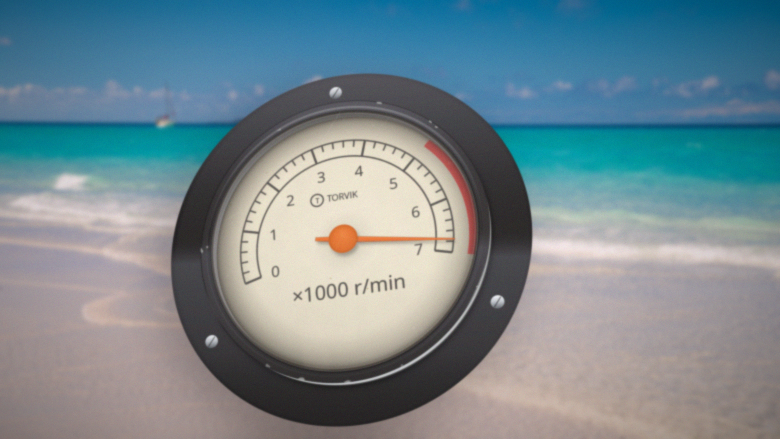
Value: 6800 rpm
